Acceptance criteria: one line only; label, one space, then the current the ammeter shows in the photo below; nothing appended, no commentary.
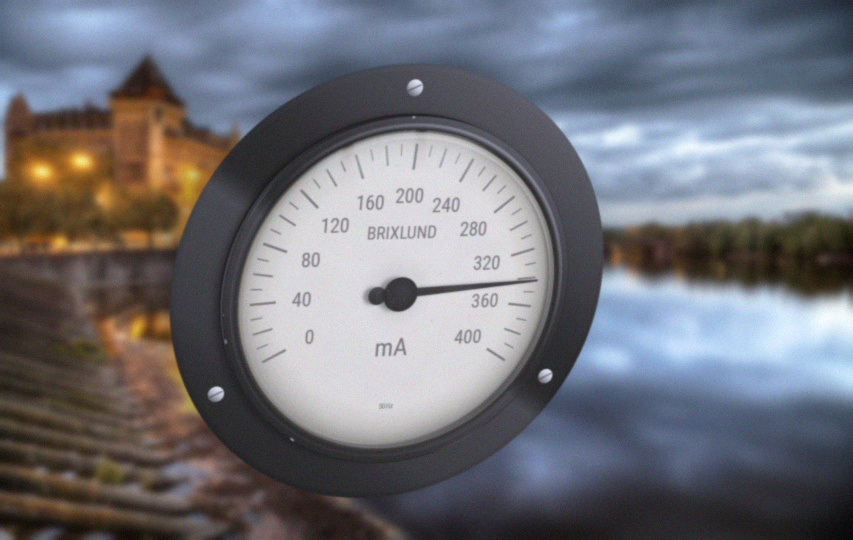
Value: 340 mA
